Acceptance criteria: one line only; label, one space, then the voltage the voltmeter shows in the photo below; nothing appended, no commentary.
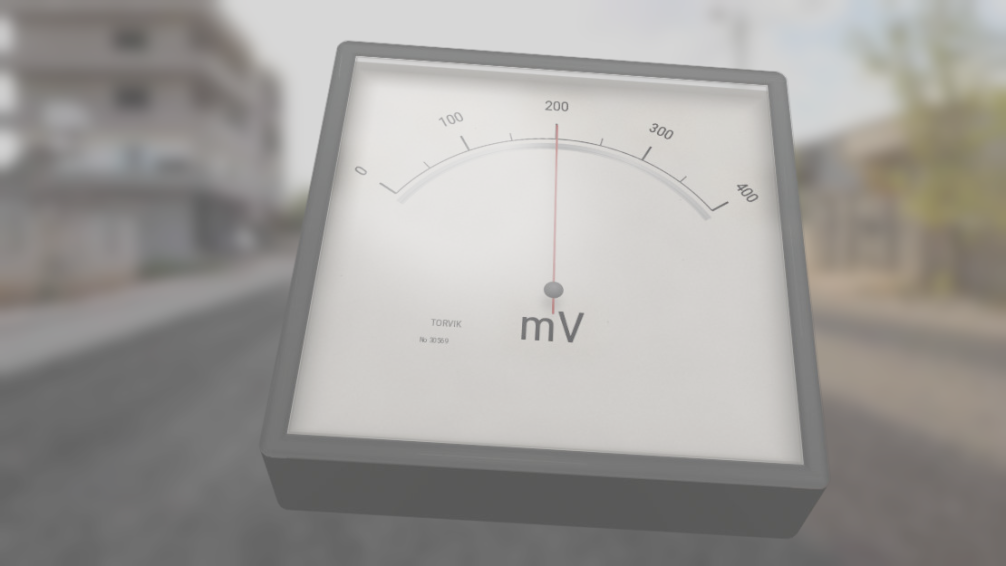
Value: 200 mV
